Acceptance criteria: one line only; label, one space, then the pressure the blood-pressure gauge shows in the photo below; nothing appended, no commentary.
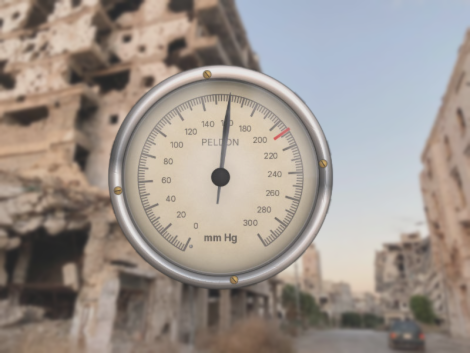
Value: 160 mmHg
